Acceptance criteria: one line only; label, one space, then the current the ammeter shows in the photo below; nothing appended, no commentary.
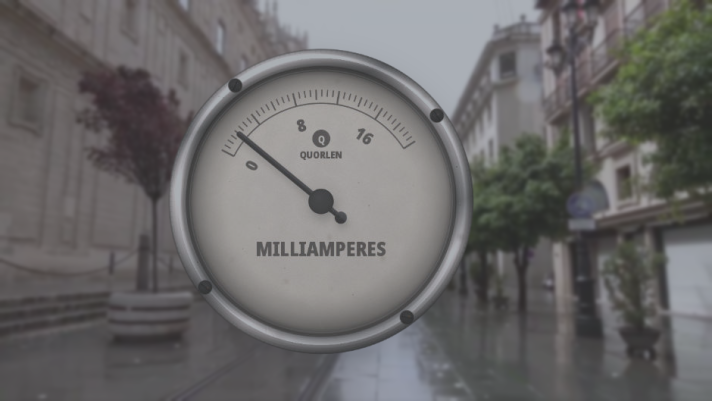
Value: 2 mA
